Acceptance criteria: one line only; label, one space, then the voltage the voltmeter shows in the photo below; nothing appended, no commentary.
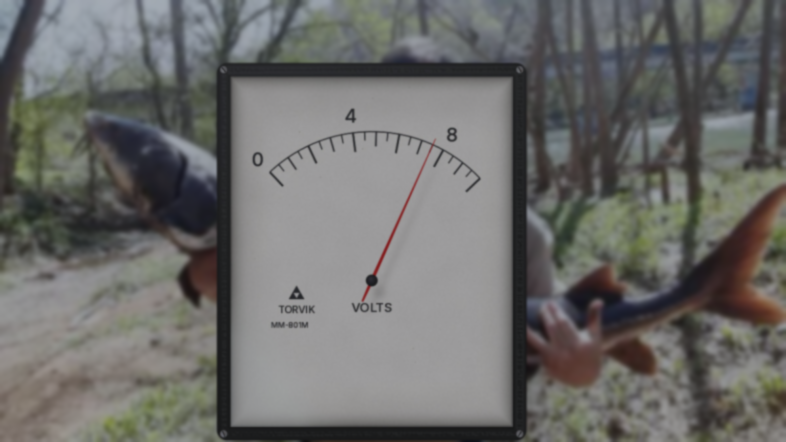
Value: 7.5 V
